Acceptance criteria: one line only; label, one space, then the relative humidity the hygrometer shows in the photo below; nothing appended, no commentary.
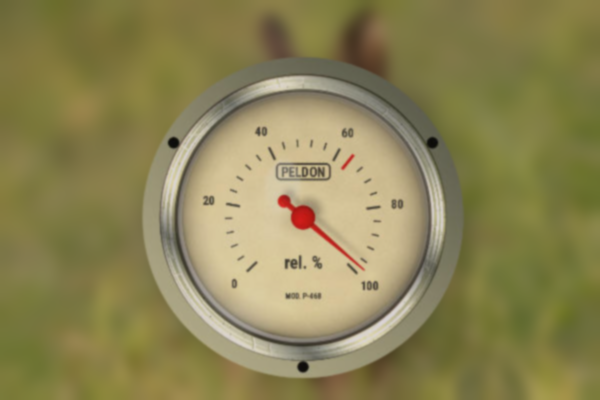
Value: 98 %
